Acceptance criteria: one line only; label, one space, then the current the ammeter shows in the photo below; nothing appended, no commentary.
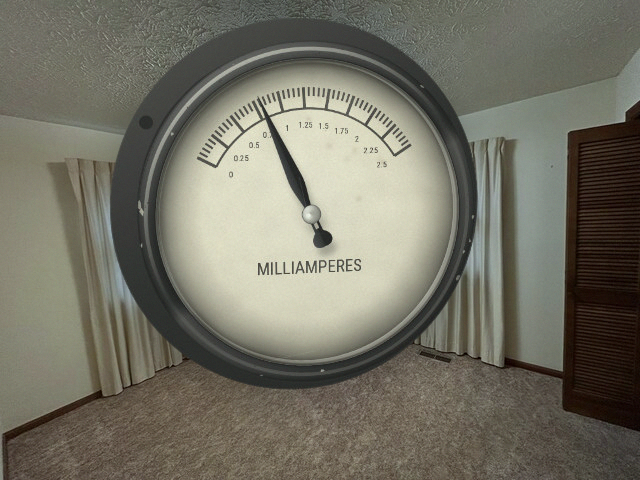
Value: 0.8 mA
